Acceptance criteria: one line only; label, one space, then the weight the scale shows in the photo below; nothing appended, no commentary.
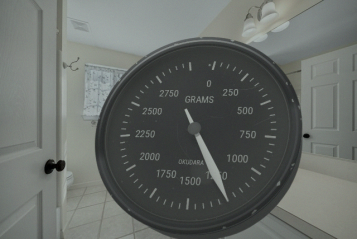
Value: 1250 g
